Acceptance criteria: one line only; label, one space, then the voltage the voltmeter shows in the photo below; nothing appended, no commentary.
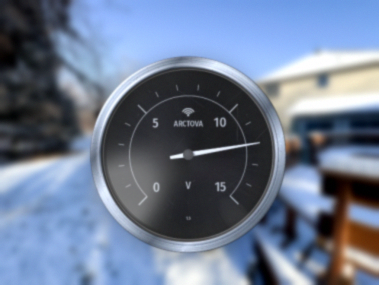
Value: 12 V
